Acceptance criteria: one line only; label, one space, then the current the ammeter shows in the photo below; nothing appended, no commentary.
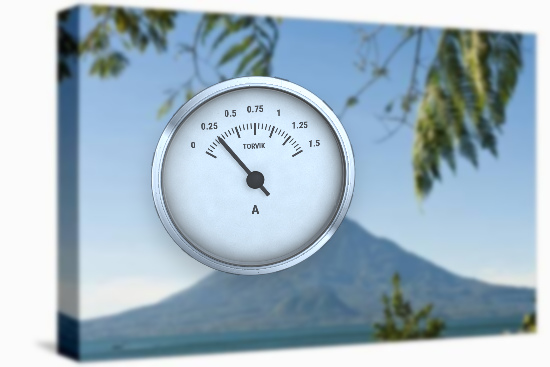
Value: 0.25 A
